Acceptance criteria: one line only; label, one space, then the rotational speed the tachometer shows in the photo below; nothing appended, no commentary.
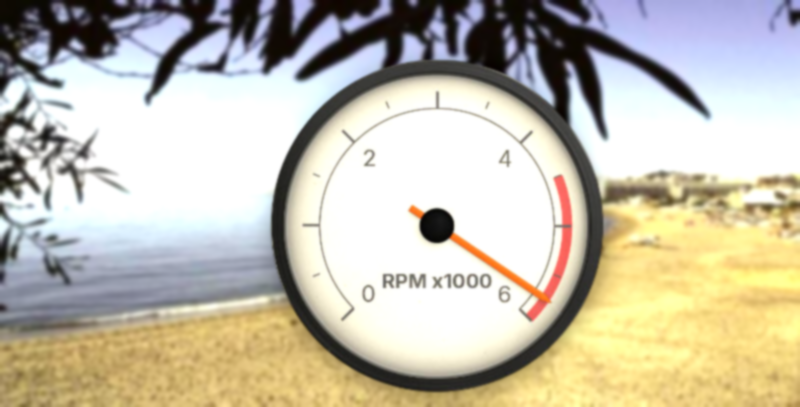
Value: 5750 rpm
